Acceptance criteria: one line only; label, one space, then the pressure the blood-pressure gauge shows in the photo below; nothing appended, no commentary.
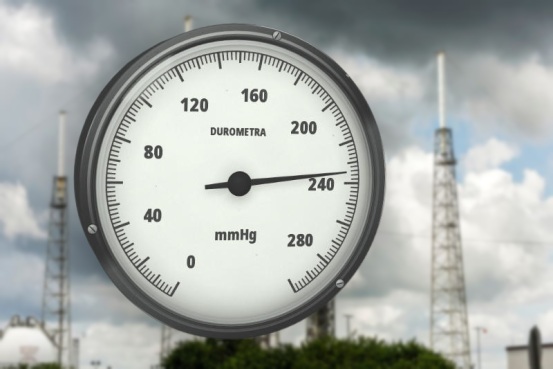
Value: 234 mmHg
